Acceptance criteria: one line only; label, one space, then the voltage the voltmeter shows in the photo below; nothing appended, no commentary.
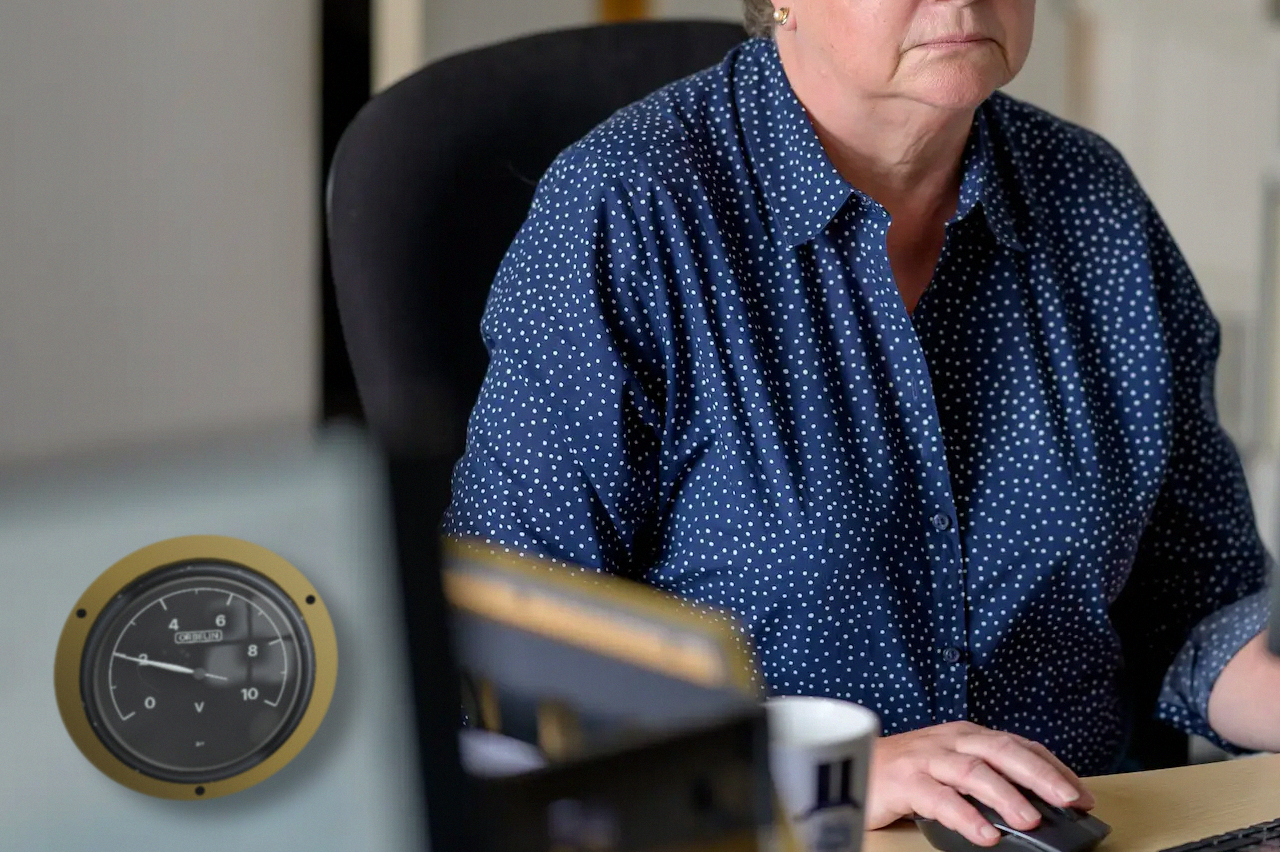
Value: 2 V
